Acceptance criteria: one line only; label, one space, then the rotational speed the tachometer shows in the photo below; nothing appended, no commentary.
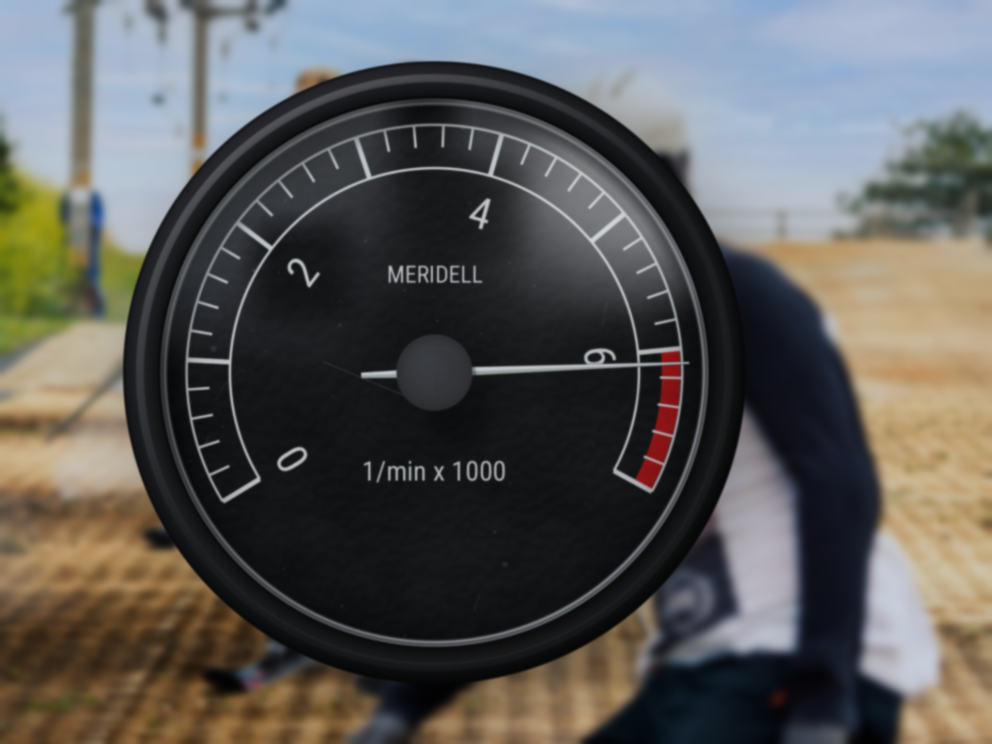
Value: 6100 rpm
